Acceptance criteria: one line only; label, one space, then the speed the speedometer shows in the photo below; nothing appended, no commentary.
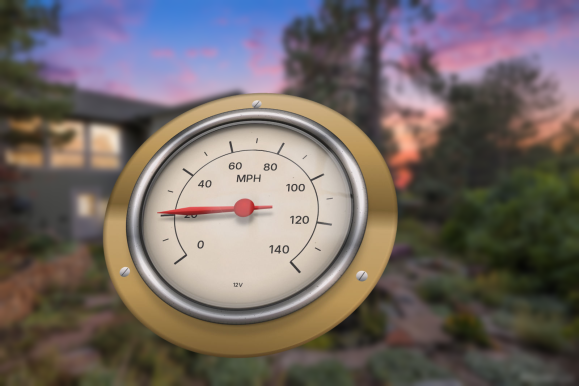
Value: 20 mph
